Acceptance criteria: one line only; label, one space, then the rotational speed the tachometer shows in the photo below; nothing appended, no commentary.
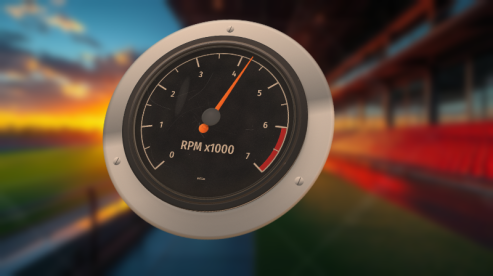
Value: 4250 rpm
